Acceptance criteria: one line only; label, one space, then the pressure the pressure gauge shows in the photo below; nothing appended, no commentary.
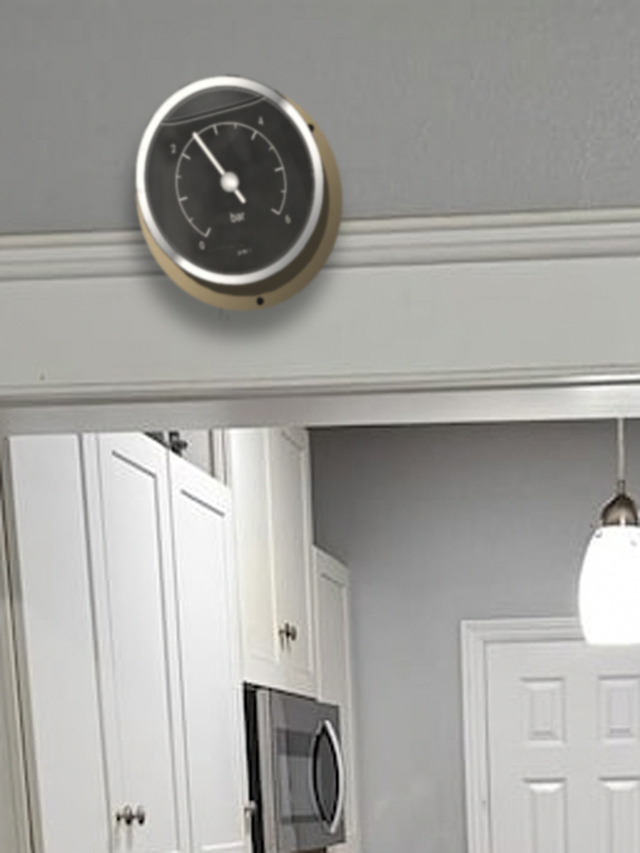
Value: 2.5 bar
